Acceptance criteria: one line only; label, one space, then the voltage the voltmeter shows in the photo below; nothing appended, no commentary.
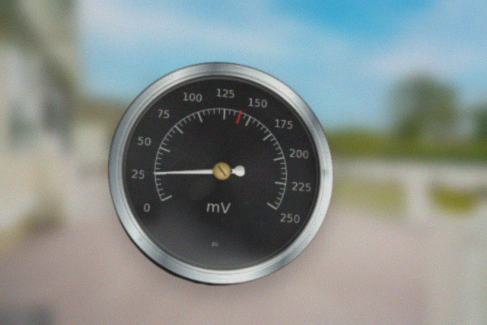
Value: 25 mV
